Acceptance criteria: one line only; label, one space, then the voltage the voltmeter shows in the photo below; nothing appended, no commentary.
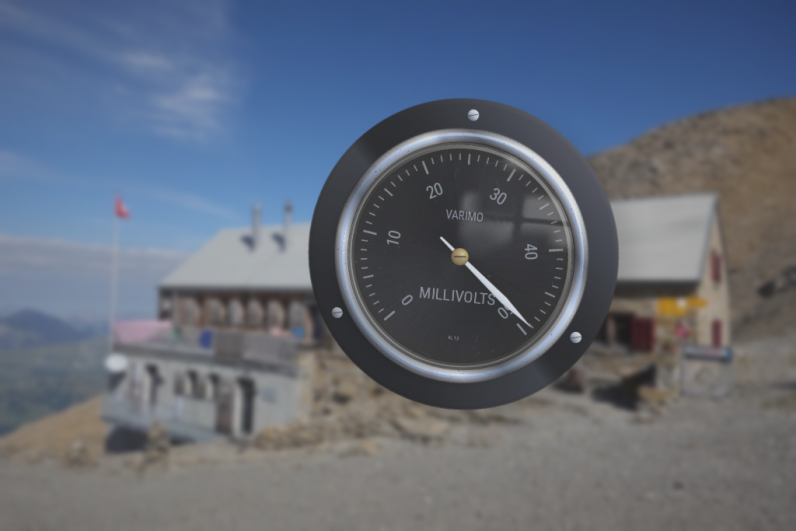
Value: 49 mV
